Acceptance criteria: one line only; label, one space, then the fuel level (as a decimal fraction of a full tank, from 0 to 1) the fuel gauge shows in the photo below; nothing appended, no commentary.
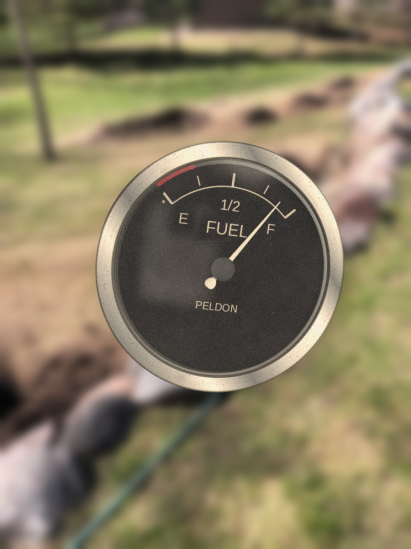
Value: 0.875
